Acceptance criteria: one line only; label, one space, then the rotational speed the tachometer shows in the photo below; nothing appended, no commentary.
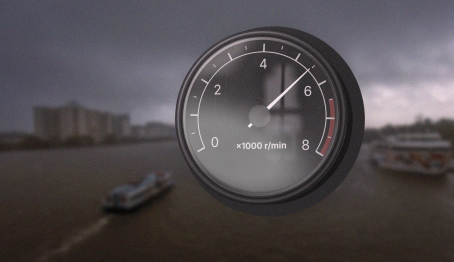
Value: 5500 rpm
